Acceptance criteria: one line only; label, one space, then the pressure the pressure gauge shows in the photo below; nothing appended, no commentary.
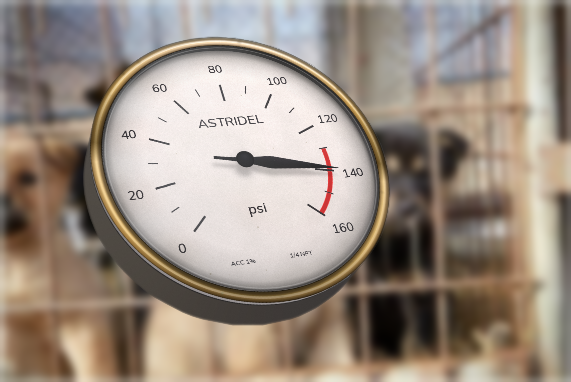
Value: 140 psi
